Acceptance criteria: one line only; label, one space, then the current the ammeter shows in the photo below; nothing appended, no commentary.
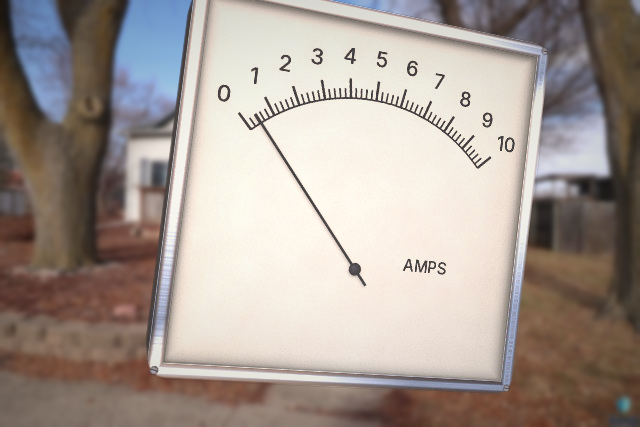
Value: 0.4 A
